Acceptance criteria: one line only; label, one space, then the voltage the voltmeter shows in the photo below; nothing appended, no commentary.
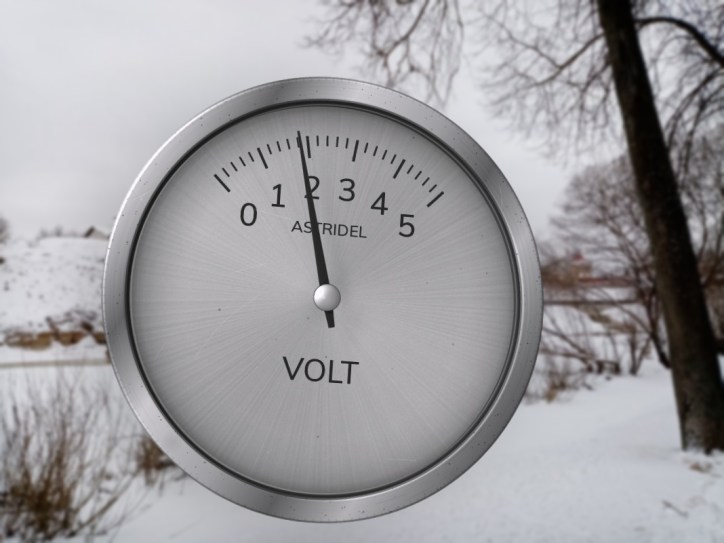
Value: 1.8 V
